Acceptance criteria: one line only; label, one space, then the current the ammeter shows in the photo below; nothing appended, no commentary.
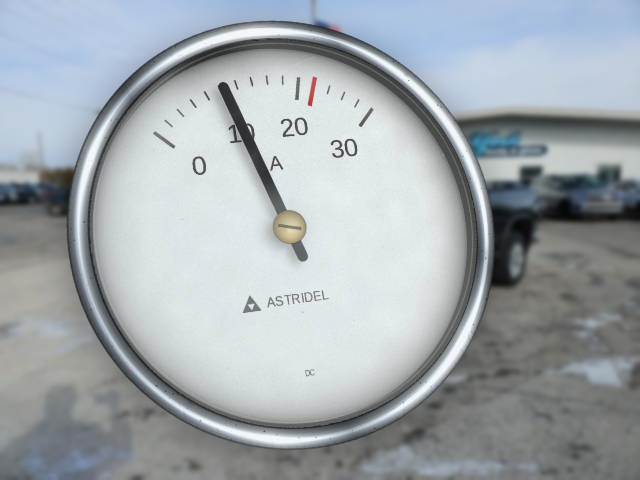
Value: 10 A
